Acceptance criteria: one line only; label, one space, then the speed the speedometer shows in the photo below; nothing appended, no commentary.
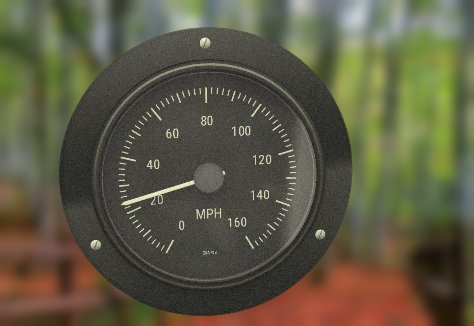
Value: 24 mph
